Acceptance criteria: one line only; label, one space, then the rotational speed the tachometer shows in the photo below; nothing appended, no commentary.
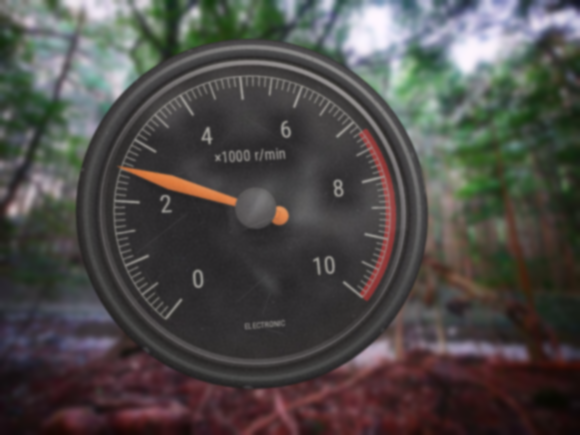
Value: 2500 rpm
